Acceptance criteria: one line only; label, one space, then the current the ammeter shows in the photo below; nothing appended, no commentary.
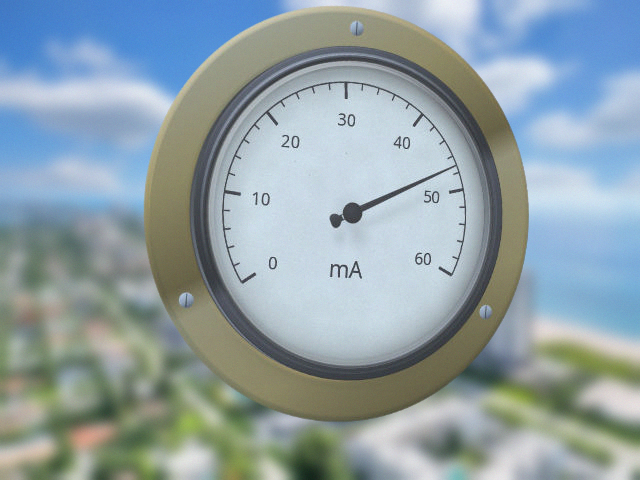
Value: 47 mA
